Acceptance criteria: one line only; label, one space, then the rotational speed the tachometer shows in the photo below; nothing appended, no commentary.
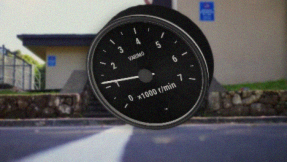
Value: 1250 rpm
